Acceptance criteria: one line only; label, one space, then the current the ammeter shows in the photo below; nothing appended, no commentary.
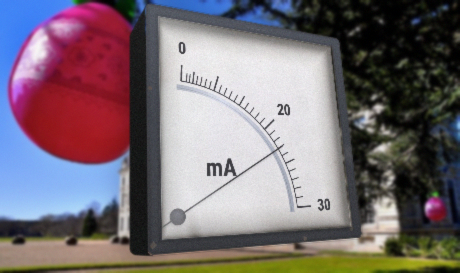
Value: 23 mA
